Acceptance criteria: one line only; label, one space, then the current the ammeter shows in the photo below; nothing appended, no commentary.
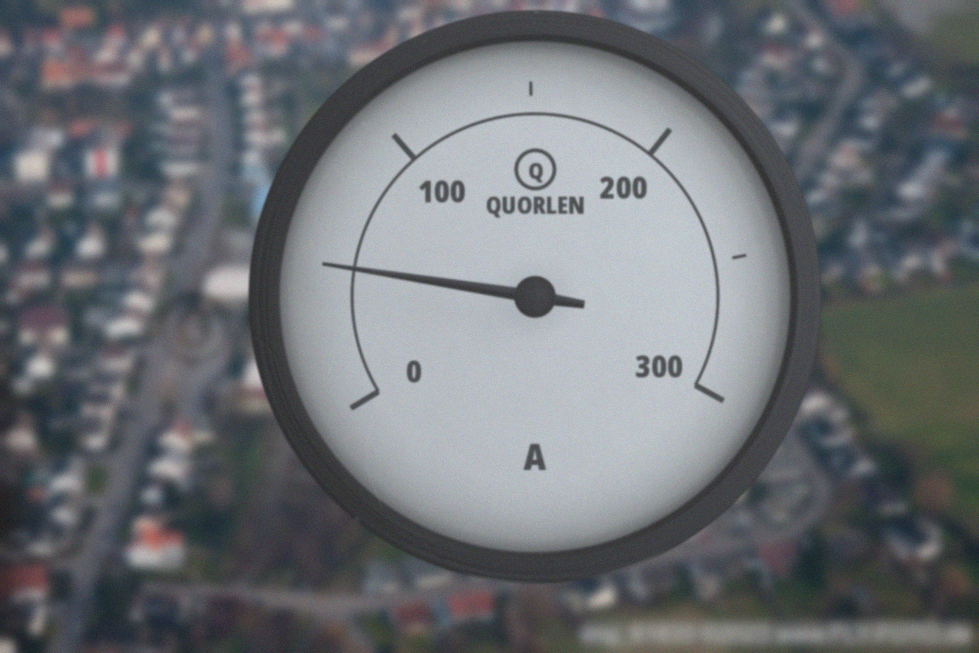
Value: 50 A
